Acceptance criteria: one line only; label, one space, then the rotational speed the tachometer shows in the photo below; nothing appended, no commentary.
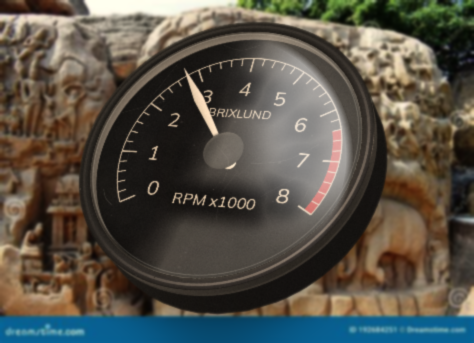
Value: 2800 rpm
